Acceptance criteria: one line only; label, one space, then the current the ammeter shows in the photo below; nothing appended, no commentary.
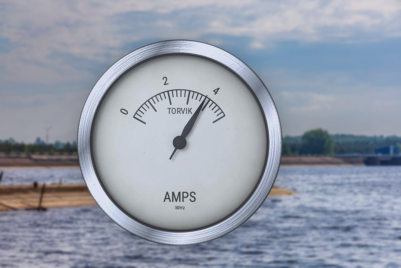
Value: 3.8 A
